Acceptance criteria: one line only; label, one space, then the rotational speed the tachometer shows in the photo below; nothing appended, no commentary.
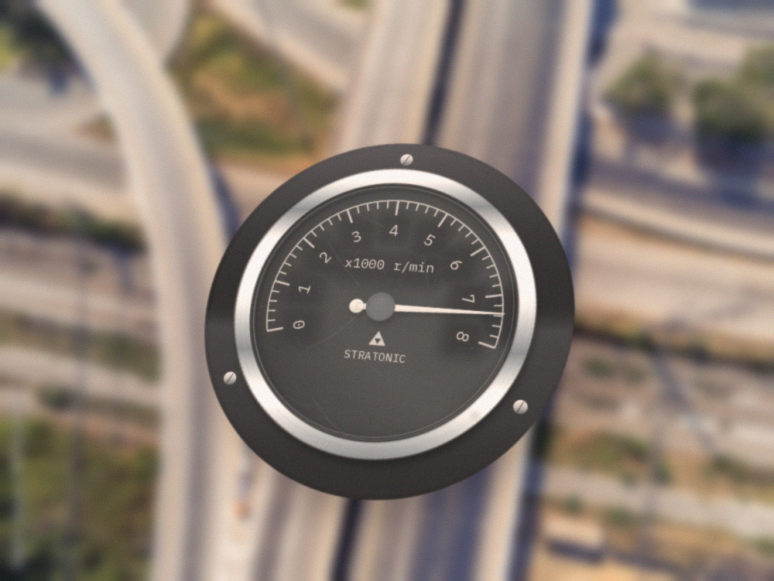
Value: 7400 rpm
